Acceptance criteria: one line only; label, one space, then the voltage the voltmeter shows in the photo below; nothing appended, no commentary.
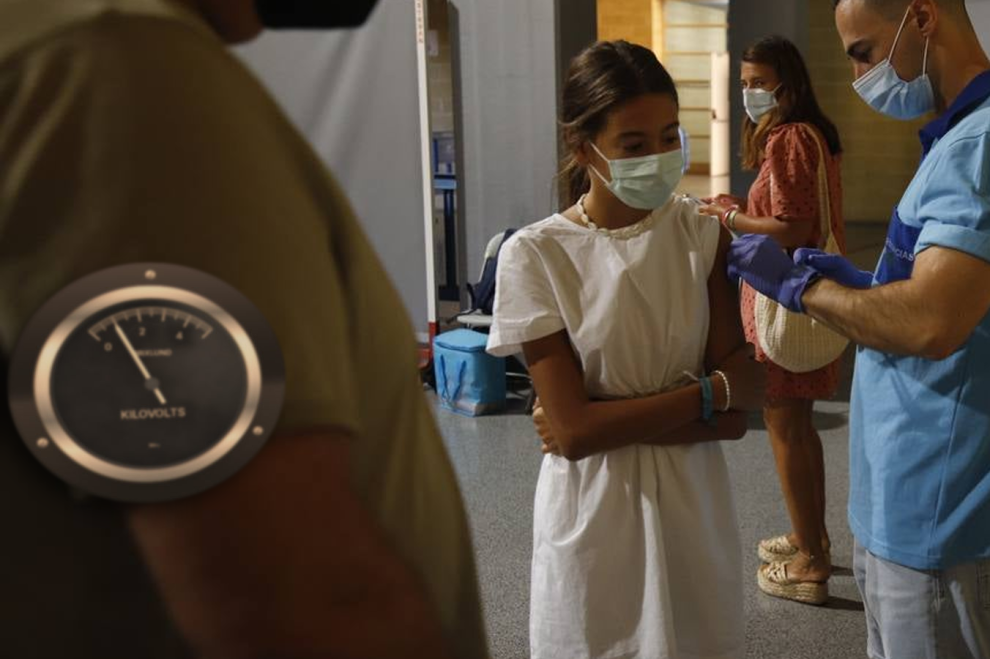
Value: 1 kV
